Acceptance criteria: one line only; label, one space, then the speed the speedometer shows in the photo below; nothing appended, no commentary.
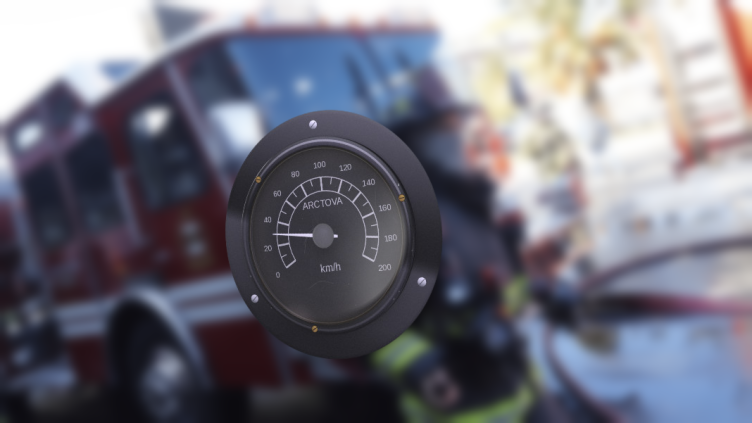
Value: 30 km/h
